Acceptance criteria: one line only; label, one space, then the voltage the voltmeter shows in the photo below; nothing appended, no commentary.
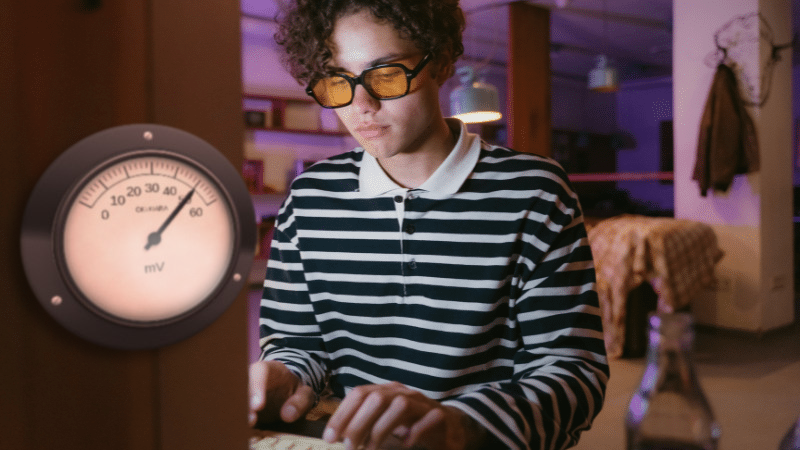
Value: 50 mV
